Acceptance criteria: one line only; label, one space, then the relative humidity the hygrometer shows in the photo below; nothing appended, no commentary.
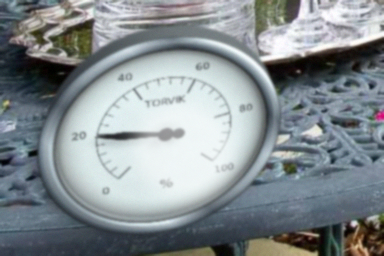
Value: 20 %
